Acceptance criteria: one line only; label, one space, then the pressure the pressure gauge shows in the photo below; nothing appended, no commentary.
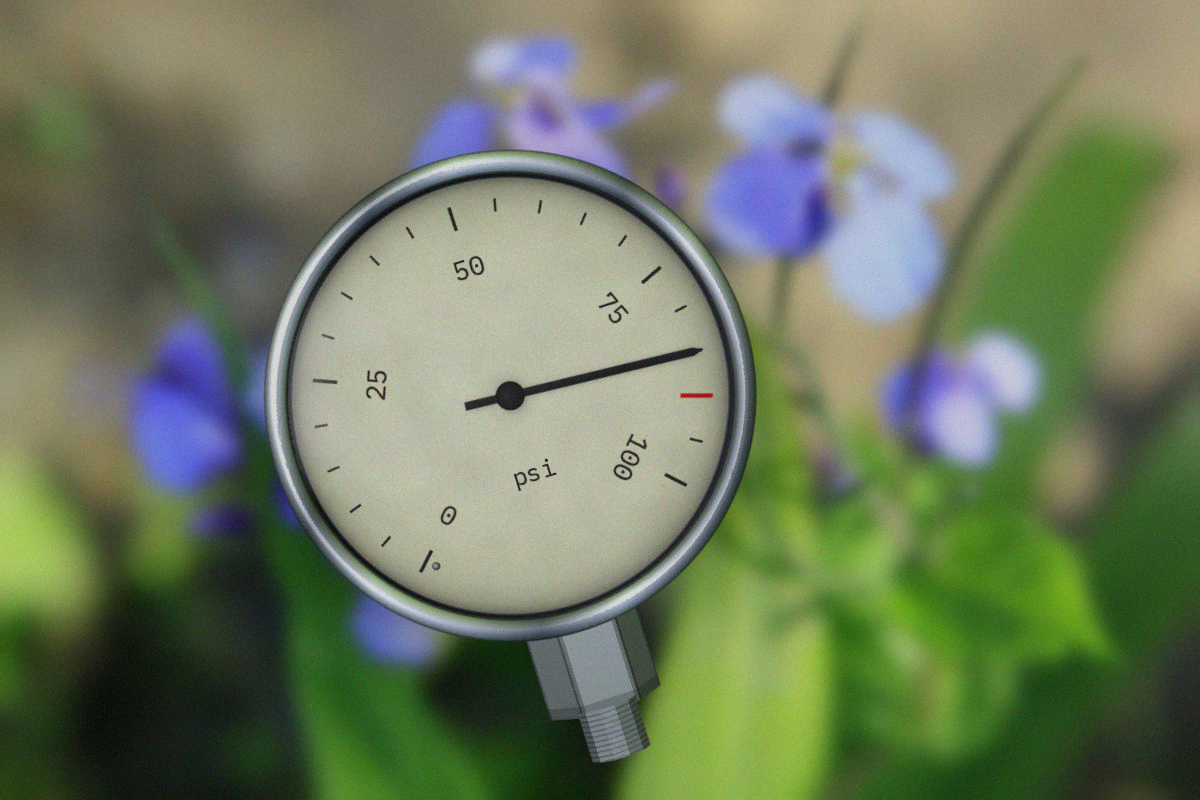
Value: 85 psi
